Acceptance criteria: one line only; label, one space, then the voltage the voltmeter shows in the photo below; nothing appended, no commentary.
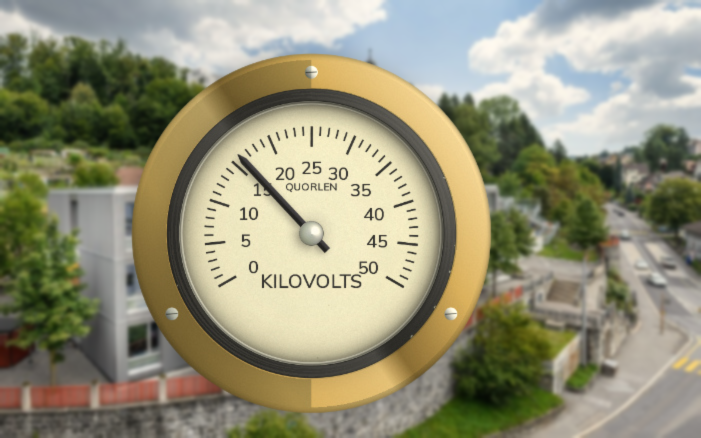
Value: 16 kV
